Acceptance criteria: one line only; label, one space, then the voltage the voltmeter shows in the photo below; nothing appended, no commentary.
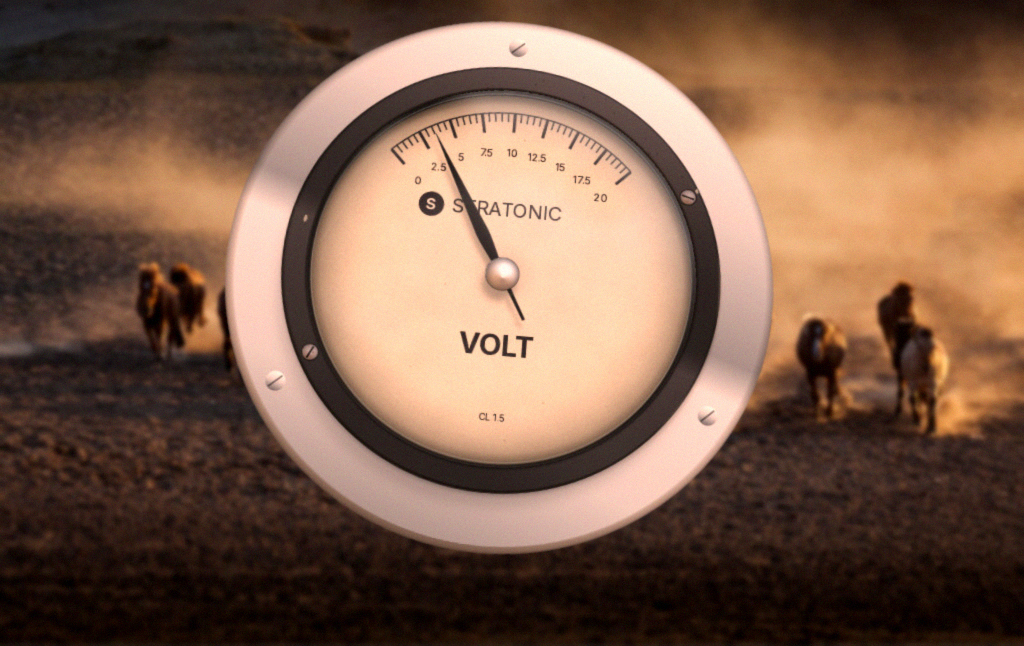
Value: 3.5 V
